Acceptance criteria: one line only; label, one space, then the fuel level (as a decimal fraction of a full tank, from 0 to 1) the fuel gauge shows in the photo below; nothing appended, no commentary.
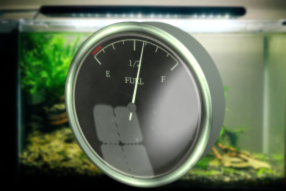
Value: 0.625
